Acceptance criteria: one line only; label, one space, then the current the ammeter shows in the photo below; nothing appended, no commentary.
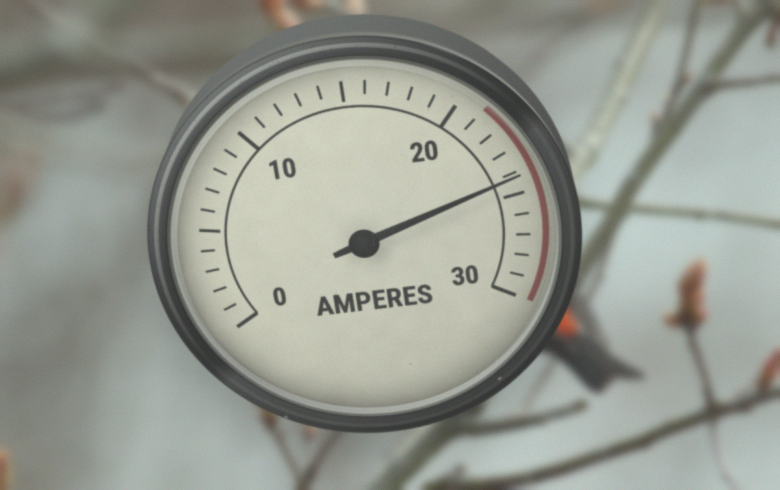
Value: 24 A
